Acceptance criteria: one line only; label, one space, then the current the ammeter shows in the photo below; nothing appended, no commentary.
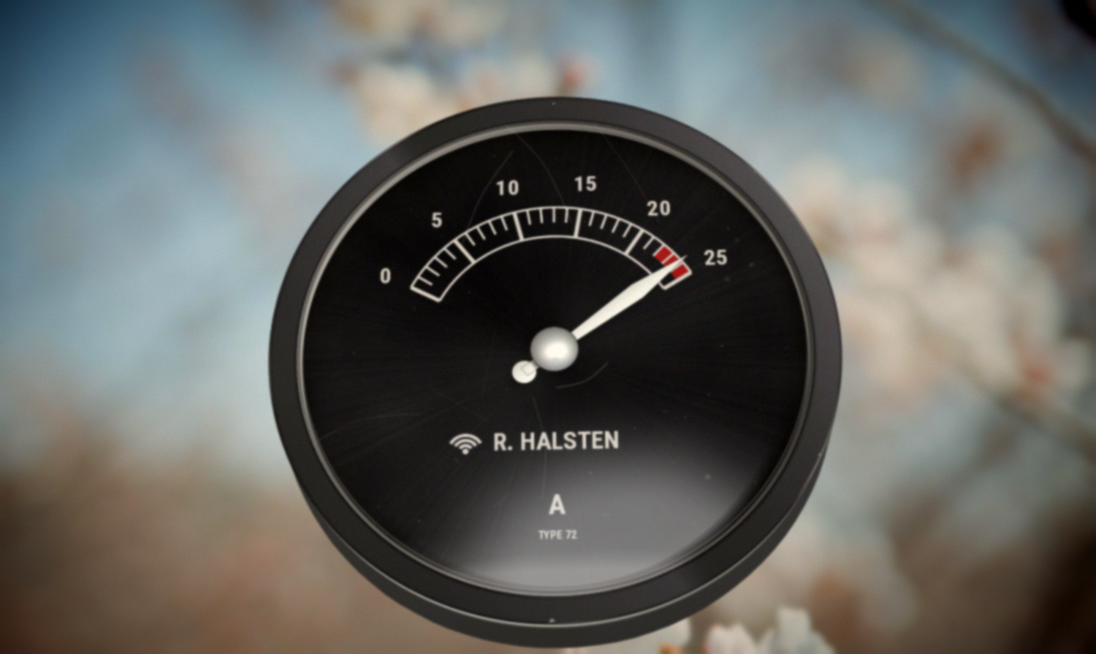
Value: 24 A
